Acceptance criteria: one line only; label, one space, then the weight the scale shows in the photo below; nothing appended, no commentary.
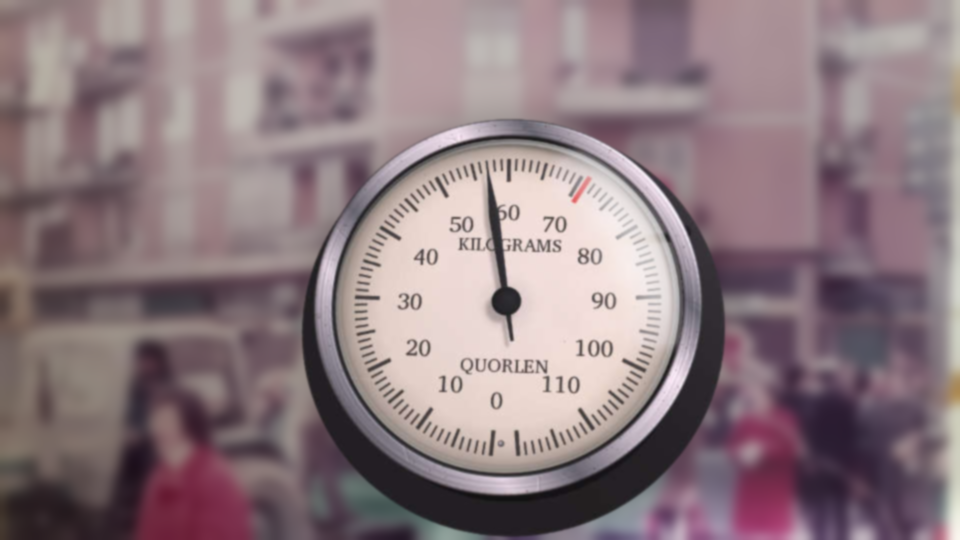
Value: 57 kg
